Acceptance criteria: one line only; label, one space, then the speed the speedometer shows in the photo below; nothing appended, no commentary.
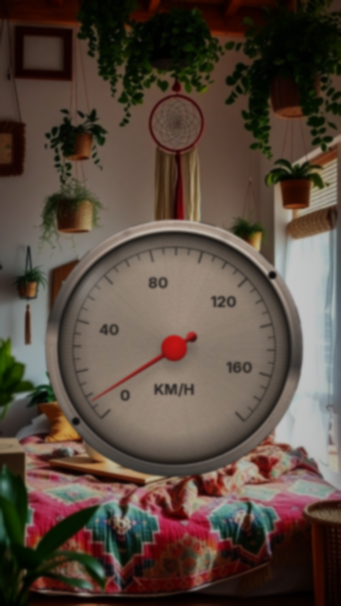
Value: 7.5 km/h
